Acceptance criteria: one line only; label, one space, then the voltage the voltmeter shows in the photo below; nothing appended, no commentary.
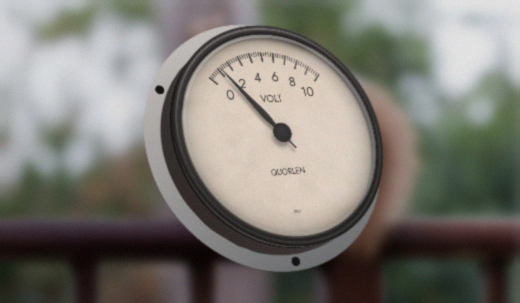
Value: 1 V
